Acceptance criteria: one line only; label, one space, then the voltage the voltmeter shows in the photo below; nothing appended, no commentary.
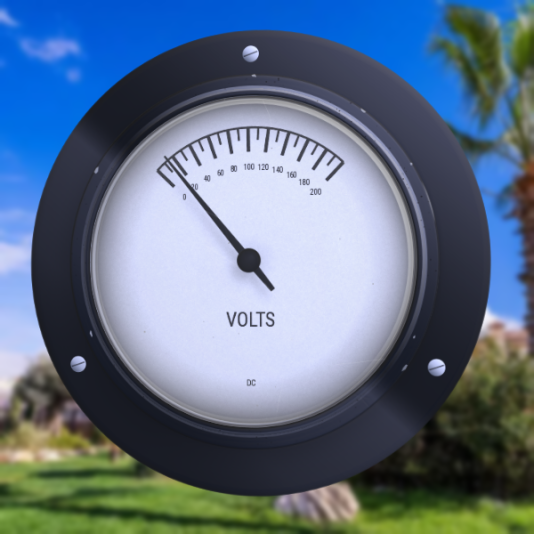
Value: 15 V
